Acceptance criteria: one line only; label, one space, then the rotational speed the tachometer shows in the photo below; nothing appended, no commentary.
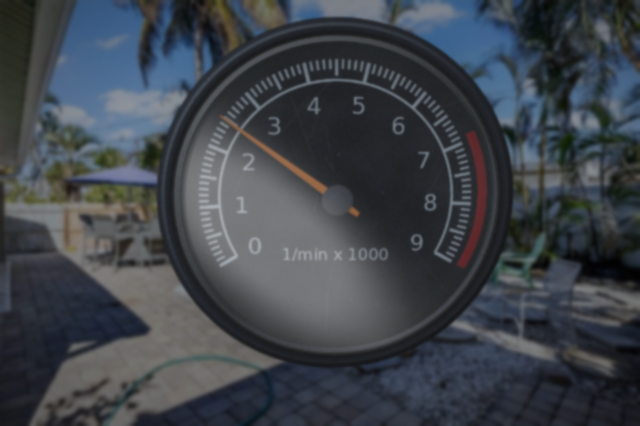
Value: 2500 rpm
